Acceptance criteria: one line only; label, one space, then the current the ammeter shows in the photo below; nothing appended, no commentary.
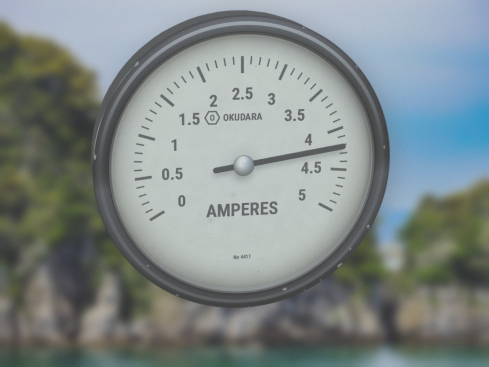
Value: 4.2 A
